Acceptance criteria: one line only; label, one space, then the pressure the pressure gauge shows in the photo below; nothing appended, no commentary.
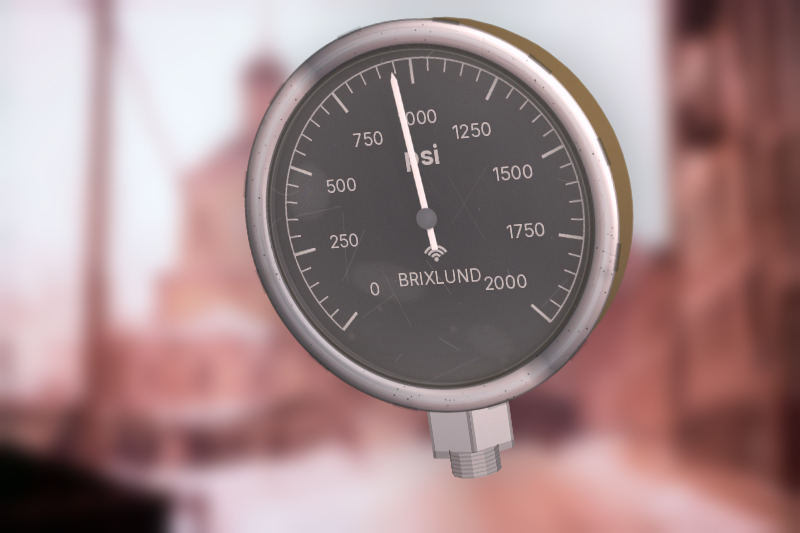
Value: 950 psi
